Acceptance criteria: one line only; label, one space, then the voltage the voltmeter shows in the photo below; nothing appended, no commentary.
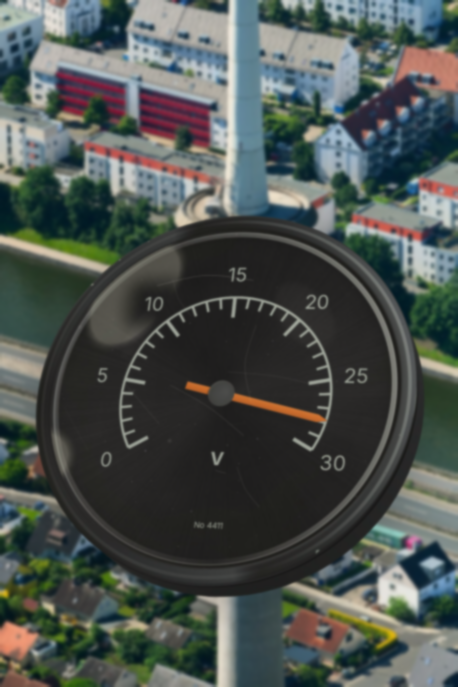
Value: 28 V
